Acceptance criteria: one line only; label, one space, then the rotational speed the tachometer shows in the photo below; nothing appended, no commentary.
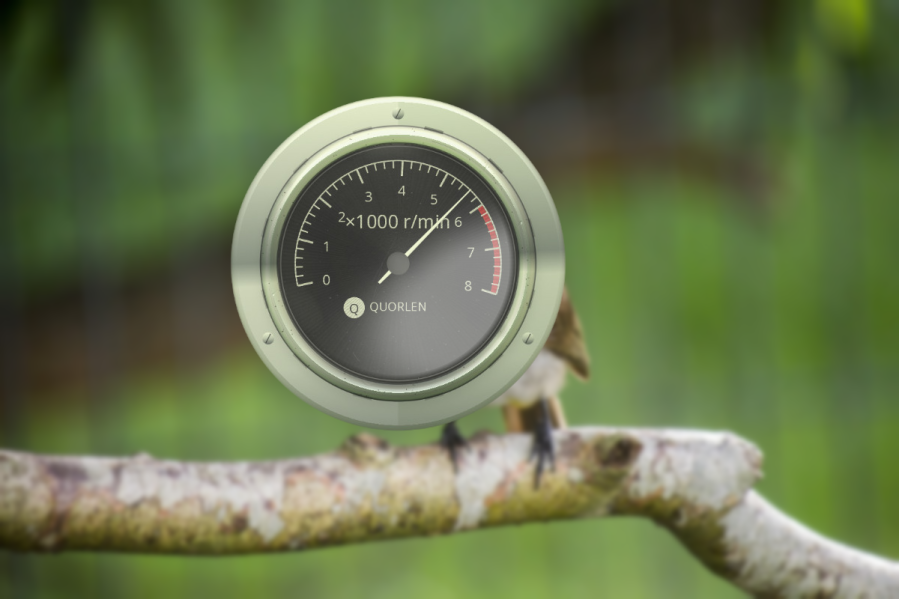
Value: 5600 rpm
